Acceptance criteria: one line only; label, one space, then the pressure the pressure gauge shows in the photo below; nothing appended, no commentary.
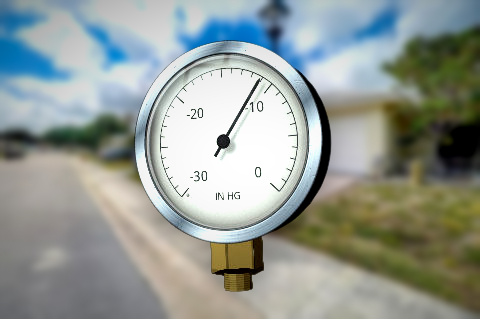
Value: -11 inHg
